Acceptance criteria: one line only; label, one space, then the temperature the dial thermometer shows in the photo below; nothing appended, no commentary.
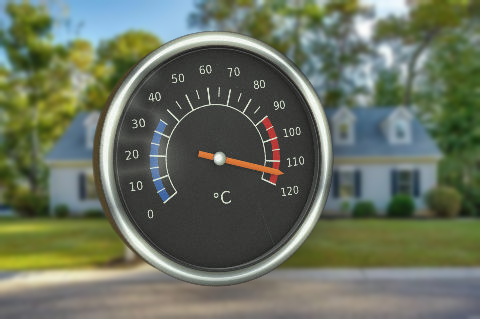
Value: 115 °C
